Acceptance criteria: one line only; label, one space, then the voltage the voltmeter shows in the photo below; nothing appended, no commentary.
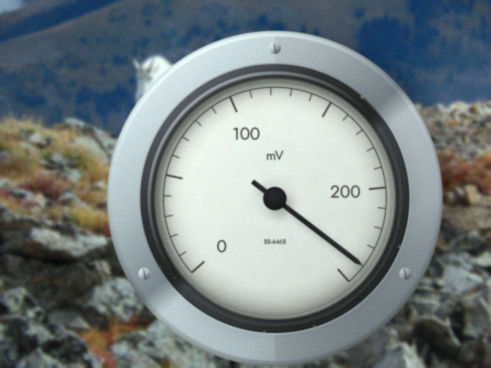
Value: 240 mV
